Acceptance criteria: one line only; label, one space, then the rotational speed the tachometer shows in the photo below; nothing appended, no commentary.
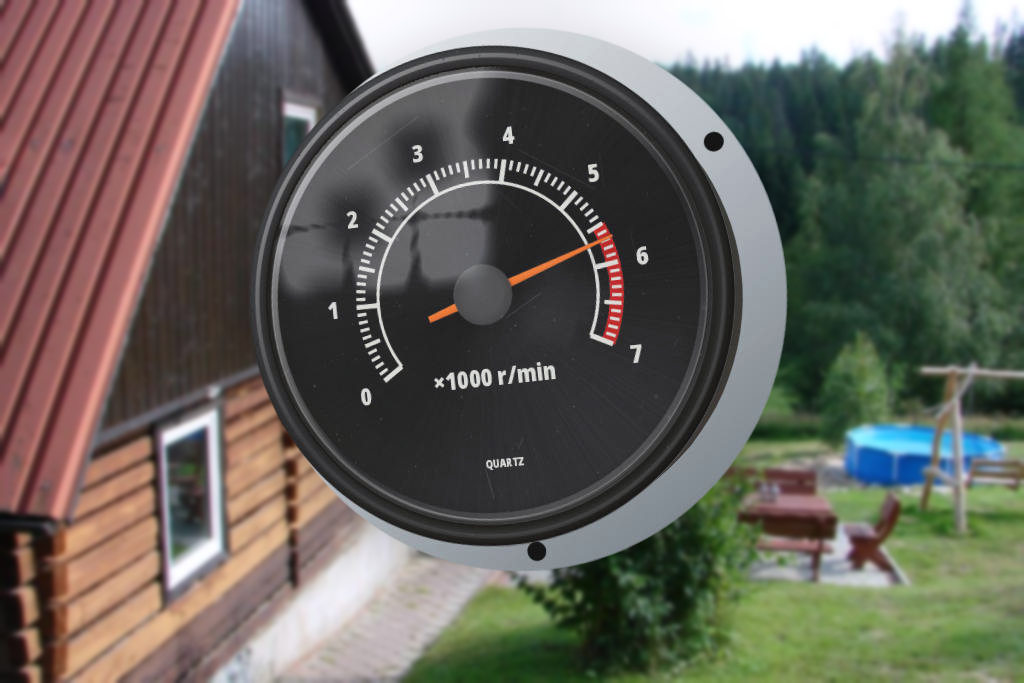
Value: 5700 rpm
